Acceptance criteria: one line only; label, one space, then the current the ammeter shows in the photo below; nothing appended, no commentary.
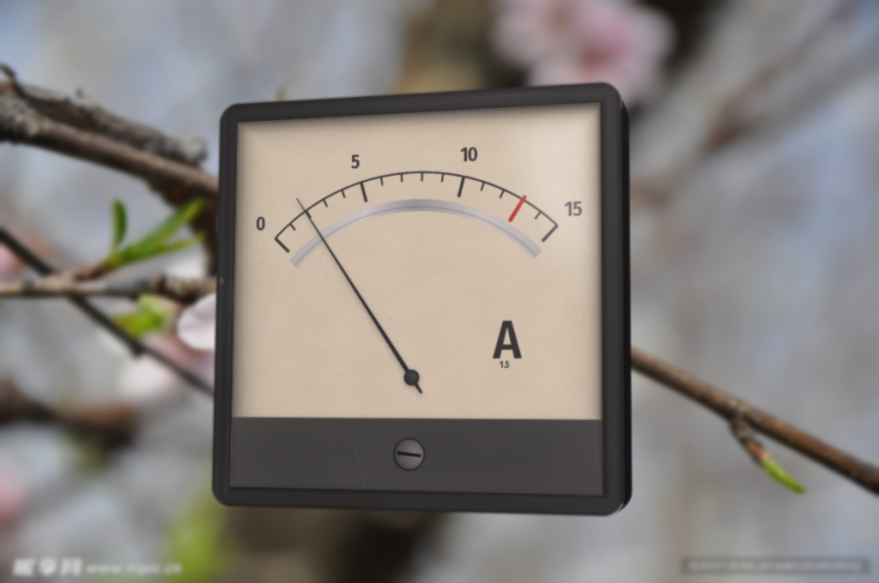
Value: 2 A
